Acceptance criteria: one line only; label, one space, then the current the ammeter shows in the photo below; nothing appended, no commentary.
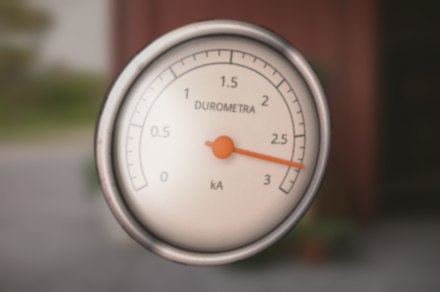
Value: 2.75 kA
